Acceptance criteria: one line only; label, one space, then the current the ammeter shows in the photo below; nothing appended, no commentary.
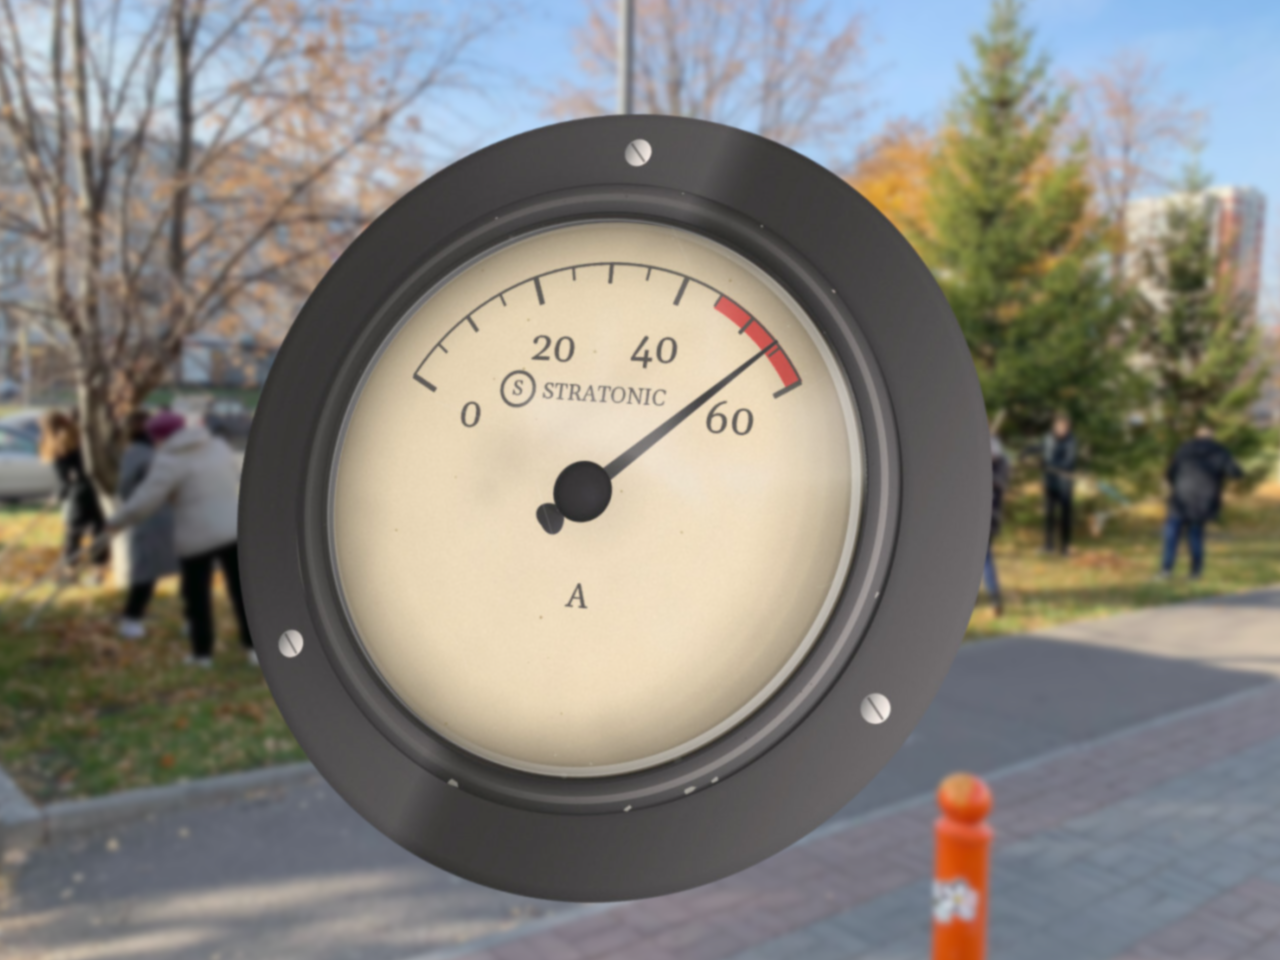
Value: 55 A
